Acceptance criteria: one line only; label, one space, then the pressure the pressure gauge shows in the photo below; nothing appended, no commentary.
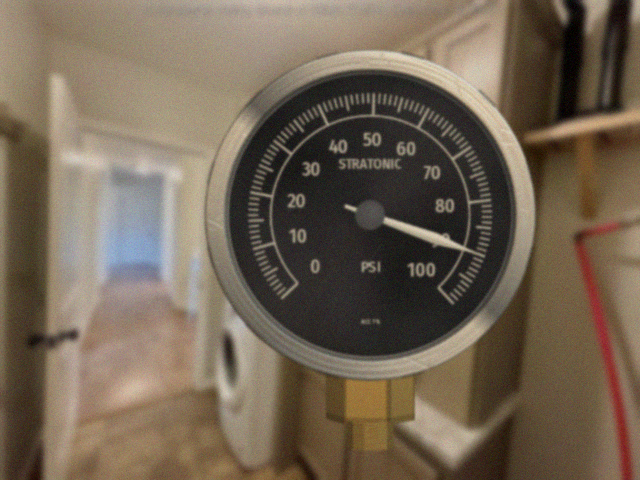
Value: 90 psi
